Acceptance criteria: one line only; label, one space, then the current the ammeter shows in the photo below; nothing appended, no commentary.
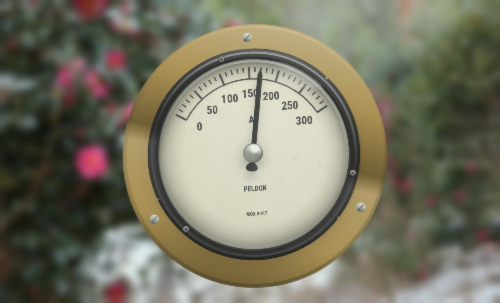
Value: 170 A
